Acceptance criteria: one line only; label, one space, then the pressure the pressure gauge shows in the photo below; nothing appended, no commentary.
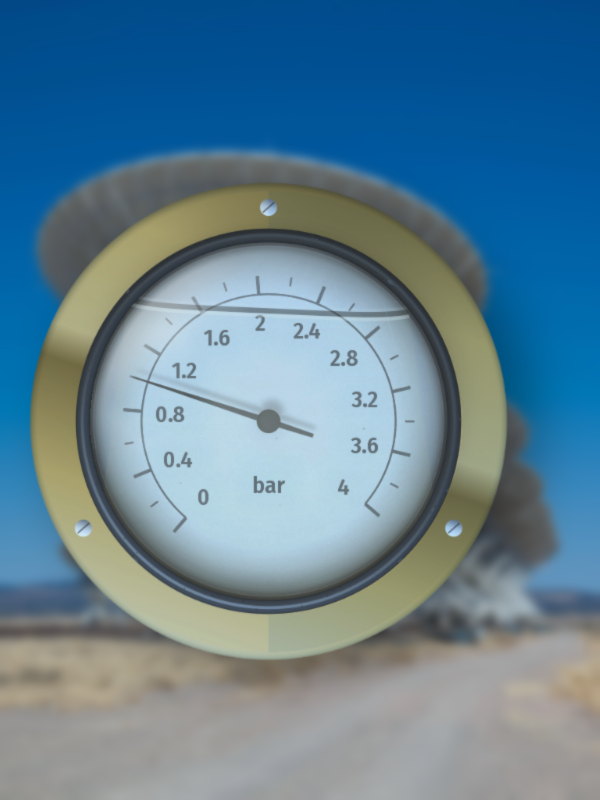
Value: 1 bar
